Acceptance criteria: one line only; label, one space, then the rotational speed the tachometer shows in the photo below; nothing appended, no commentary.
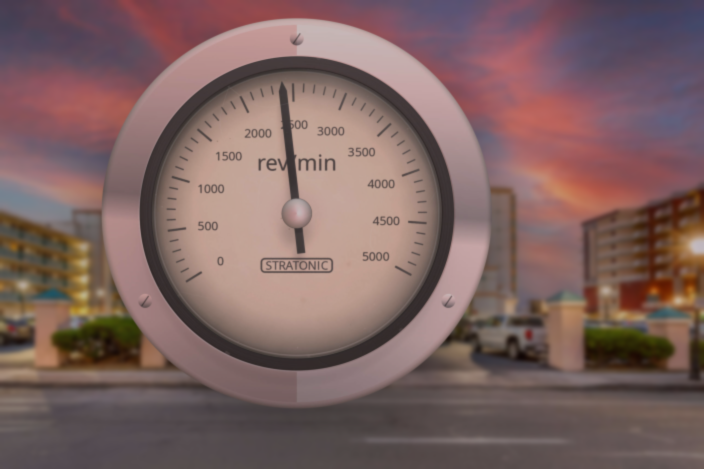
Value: 2400 rpm
